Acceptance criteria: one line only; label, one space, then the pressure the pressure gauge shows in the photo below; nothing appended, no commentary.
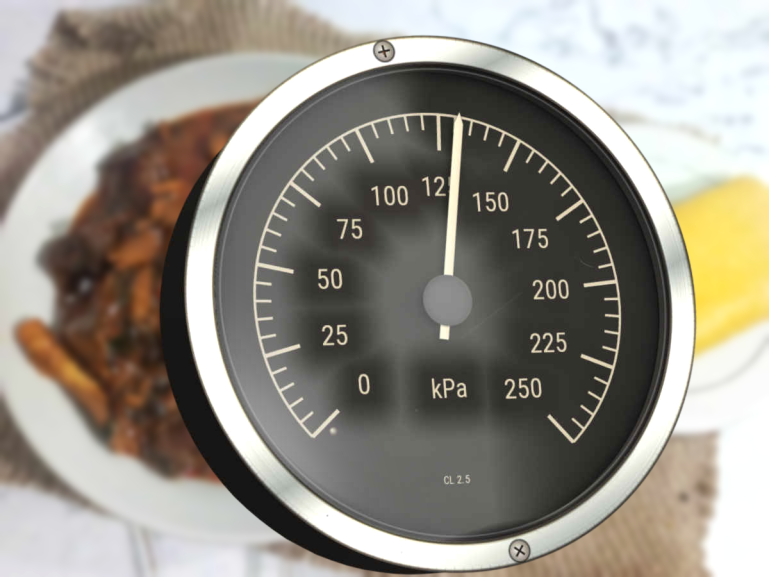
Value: 130 kPa
